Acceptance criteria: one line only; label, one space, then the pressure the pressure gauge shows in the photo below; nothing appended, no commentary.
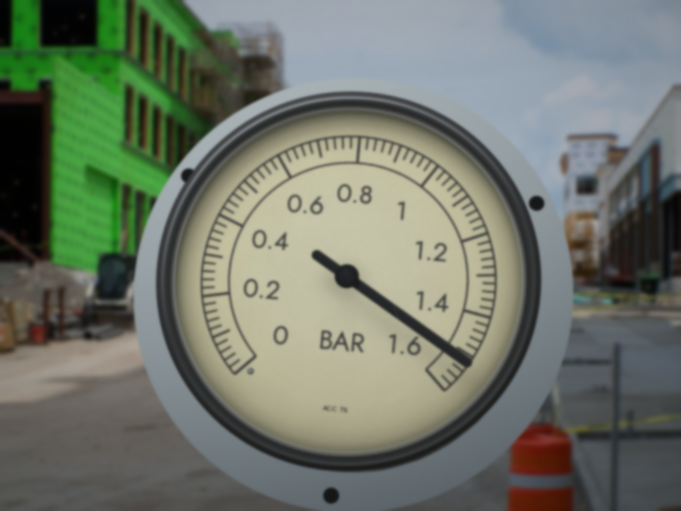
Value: 1.52 bar
